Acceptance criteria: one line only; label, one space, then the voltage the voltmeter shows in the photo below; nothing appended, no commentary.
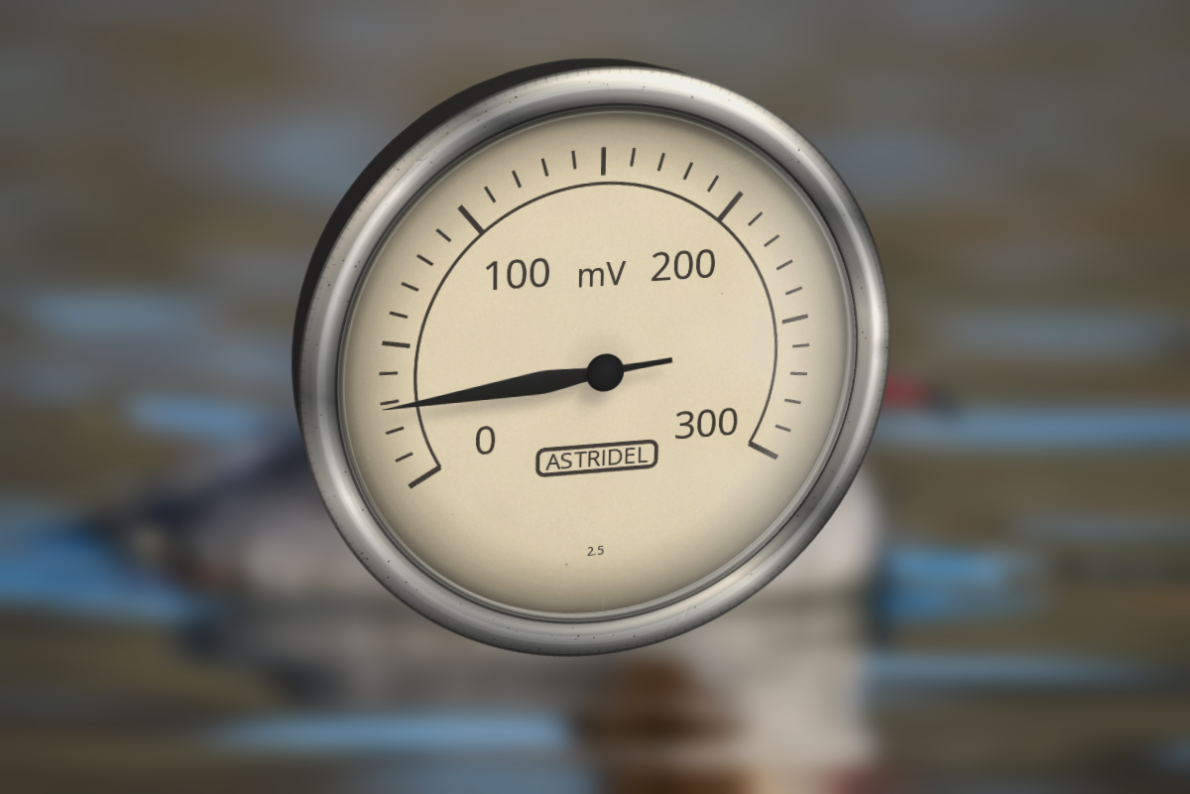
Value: 30 mV
